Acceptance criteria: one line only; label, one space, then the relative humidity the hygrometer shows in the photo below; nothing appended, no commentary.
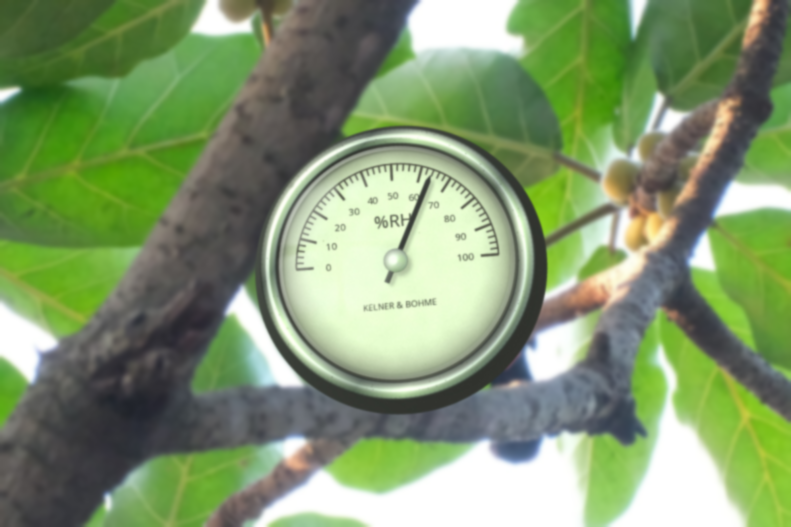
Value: 64 %
